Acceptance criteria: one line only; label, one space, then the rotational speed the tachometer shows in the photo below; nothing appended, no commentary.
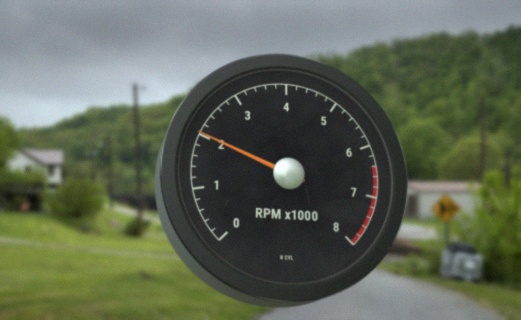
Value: 2000 rpm
